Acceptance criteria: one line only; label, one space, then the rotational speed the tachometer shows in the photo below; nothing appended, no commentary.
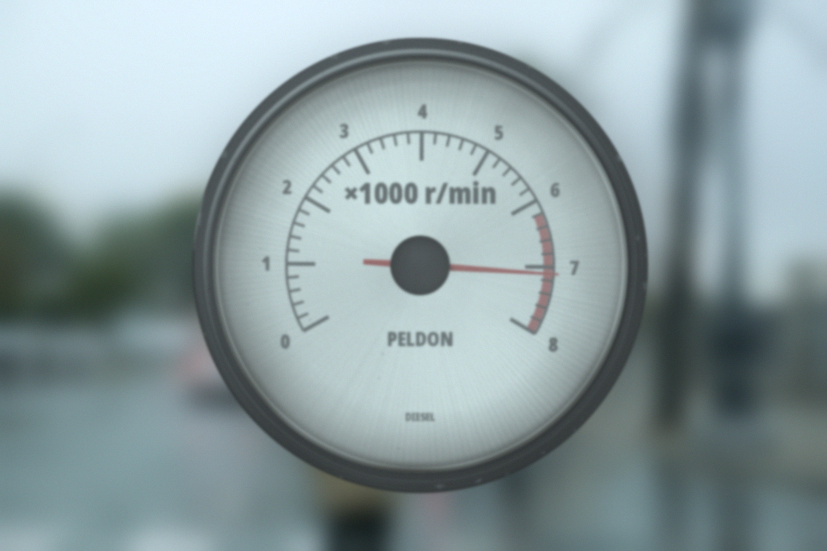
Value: 7100 rpm
